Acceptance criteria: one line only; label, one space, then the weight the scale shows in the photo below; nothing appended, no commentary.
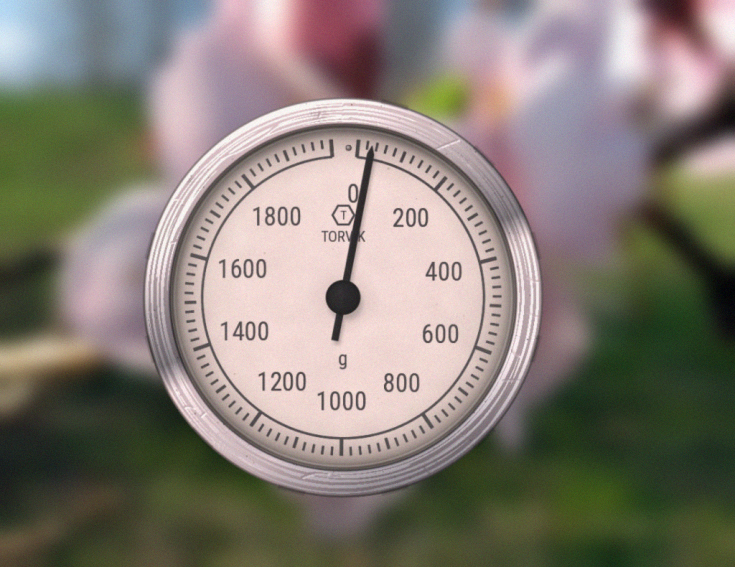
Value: 30 g
